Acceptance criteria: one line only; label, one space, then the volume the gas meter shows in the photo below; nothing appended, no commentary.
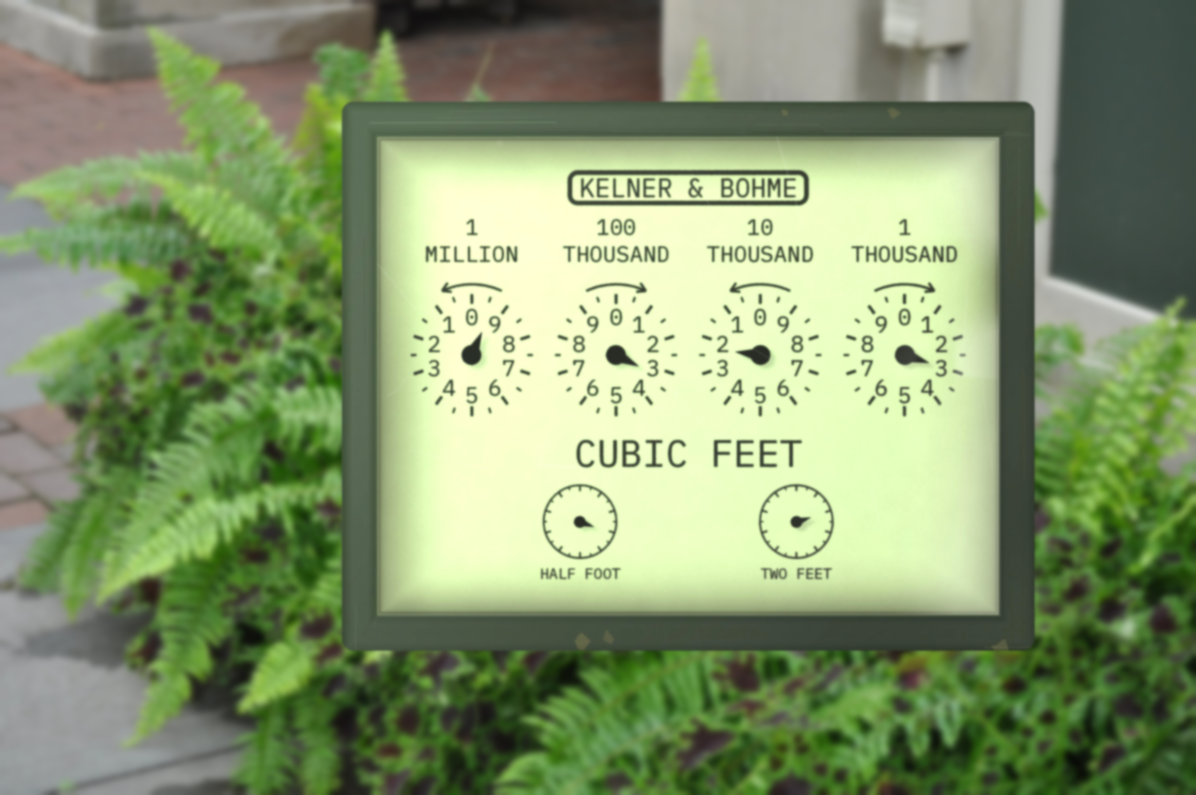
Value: 932300 ft³
